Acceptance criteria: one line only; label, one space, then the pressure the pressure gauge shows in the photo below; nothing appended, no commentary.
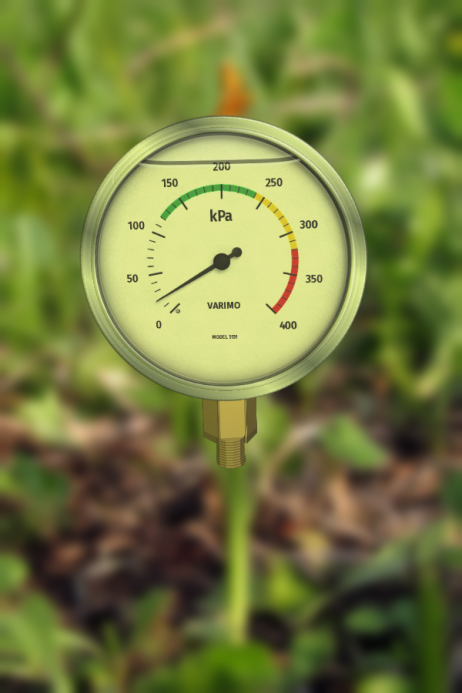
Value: 20 kPa
